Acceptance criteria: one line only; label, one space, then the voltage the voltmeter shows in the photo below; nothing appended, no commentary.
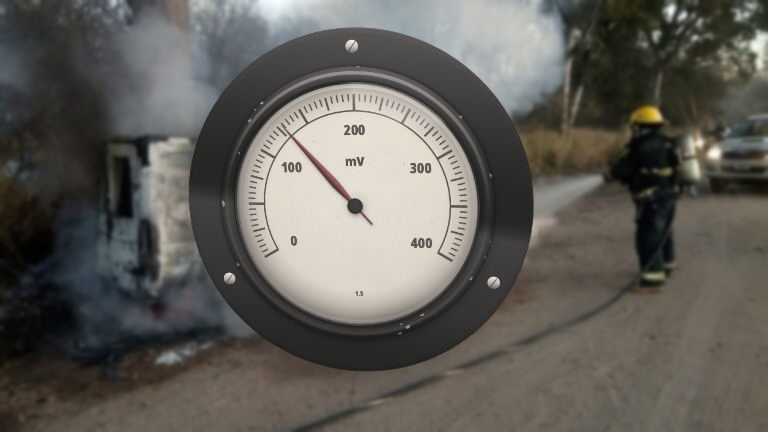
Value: 130 mV
